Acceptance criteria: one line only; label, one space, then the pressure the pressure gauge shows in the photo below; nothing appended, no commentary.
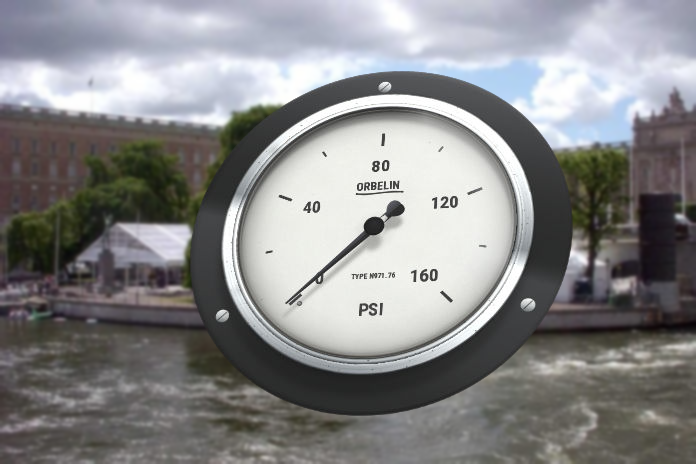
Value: 0 psi
